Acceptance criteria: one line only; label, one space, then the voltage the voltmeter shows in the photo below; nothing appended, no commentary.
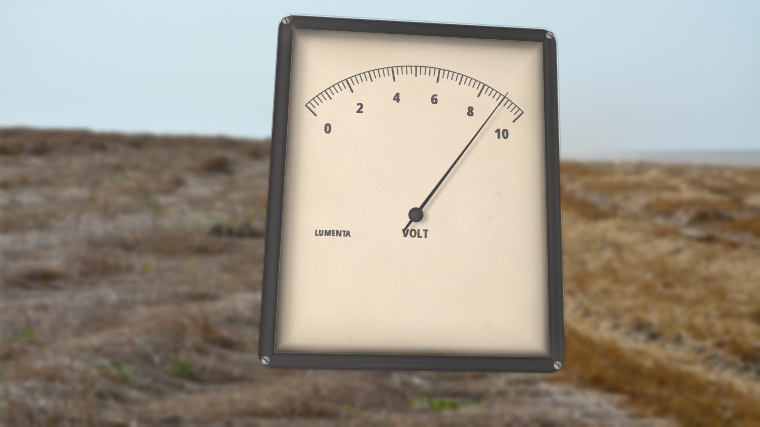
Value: 9 V
